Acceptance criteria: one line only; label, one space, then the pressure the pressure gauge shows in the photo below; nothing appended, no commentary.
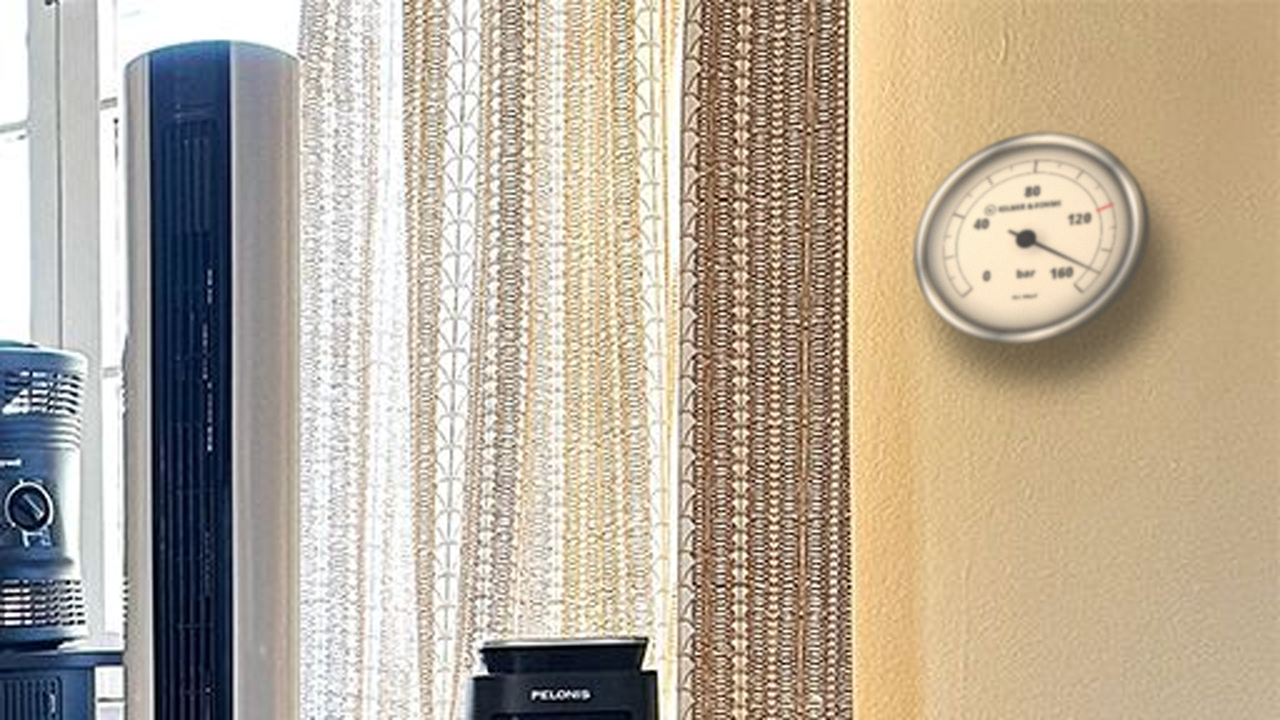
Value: 150 bar
